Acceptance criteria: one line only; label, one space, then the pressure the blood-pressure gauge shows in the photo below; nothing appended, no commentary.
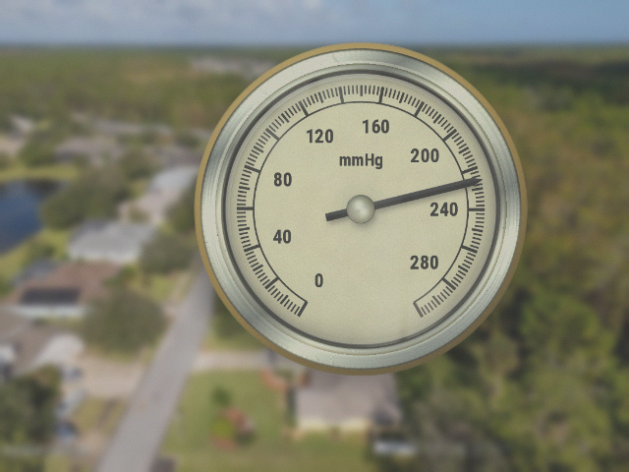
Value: 226 mmHg
